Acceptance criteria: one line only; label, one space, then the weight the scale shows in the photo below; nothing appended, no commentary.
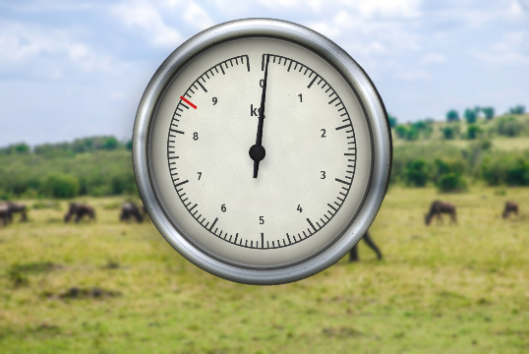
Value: 0.1 kg
